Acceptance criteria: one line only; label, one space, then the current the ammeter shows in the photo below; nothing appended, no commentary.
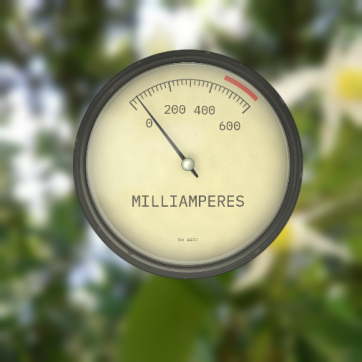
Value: 40 mA
